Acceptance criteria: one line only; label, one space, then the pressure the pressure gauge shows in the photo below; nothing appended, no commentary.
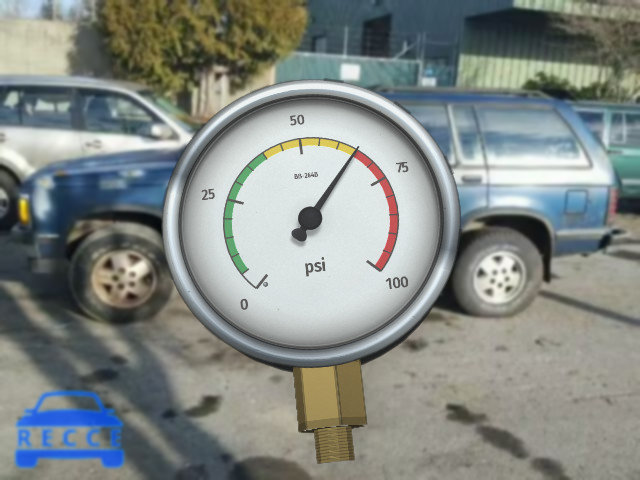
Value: 65 psi
